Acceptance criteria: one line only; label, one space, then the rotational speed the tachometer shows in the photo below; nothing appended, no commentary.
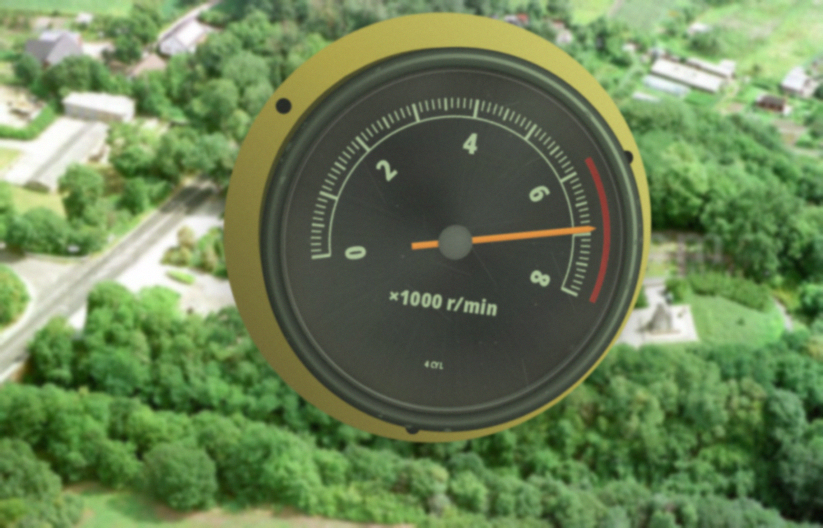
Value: 6900 rpm
